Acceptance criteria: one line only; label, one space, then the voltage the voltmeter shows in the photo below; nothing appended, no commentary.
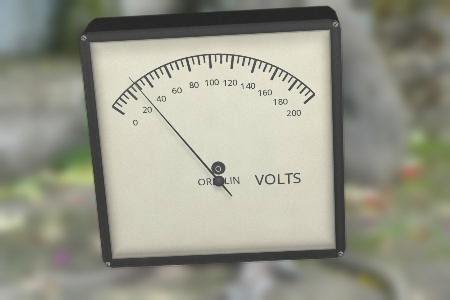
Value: 30 V
